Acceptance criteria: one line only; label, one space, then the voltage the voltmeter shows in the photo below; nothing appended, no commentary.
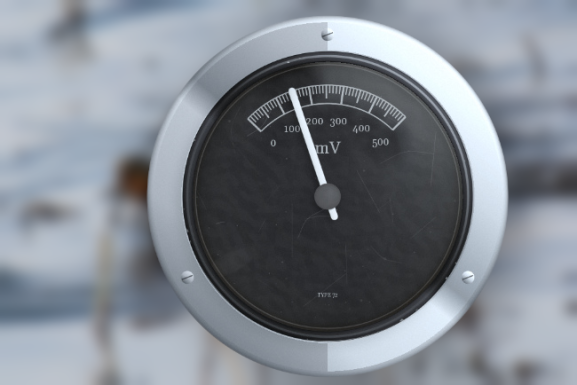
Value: 150 mV
